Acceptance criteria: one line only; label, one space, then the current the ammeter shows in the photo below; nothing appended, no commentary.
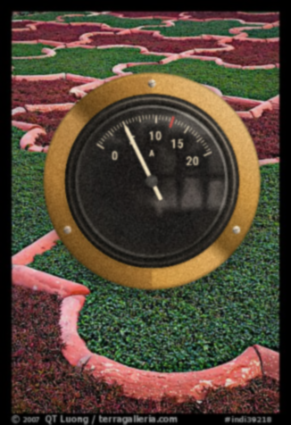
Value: 5 A
